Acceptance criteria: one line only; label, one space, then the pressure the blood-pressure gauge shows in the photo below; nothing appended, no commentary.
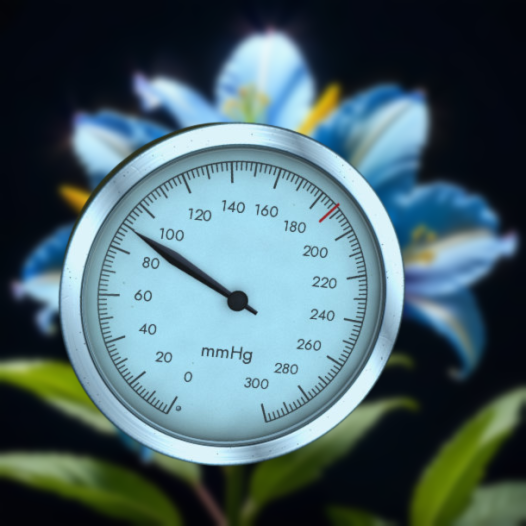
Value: 90 mmHg
